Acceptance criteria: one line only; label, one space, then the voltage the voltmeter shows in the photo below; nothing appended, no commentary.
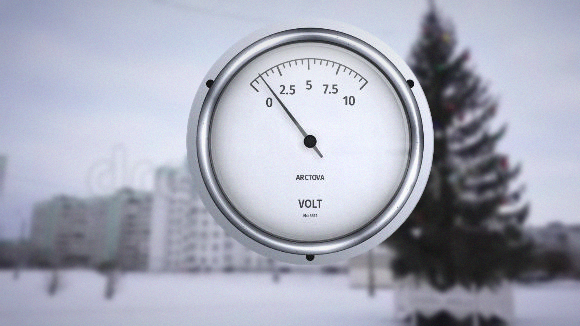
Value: 1 V
